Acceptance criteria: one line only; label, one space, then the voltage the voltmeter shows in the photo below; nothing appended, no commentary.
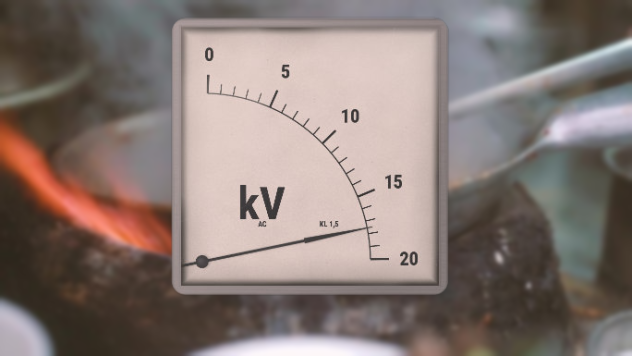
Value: 17.5 kV
